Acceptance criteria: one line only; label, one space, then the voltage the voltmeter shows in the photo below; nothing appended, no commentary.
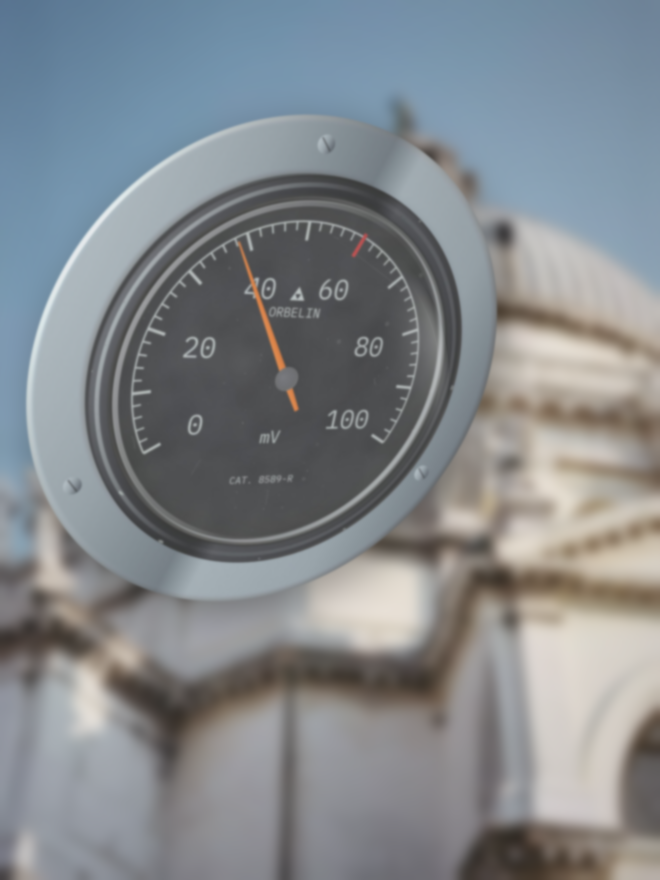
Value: 38 mV
